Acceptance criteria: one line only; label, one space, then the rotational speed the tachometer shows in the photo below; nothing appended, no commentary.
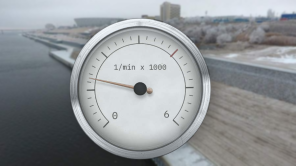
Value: 1300 rpm
